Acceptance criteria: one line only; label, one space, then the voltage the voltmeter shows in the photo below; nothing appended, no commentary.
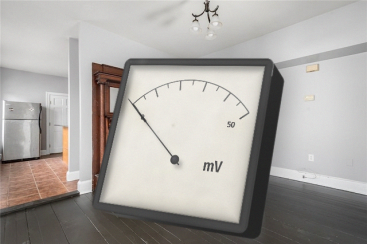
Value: 0 mV
